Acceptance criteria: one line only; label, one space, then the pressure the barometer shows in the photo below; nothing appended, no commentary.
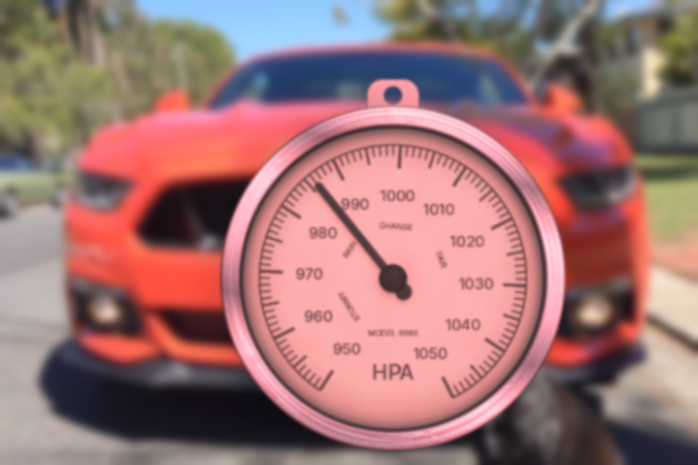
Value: 986 hPa
